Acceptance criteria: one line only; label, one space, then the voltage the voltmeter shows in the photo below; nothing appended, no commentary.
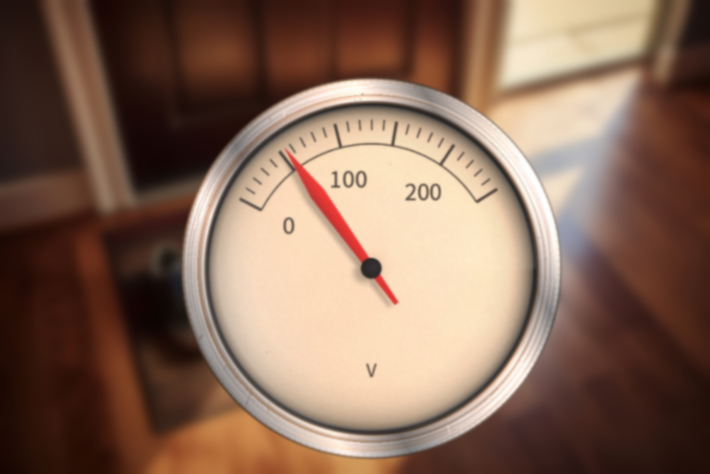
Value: 55 V
